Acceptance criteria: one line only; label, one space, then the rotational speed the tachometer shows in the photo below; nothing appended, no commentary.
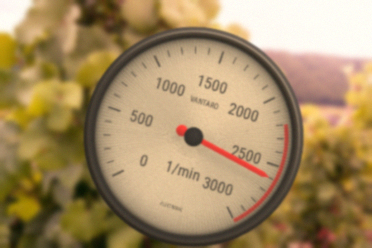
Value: 2600 rpm
